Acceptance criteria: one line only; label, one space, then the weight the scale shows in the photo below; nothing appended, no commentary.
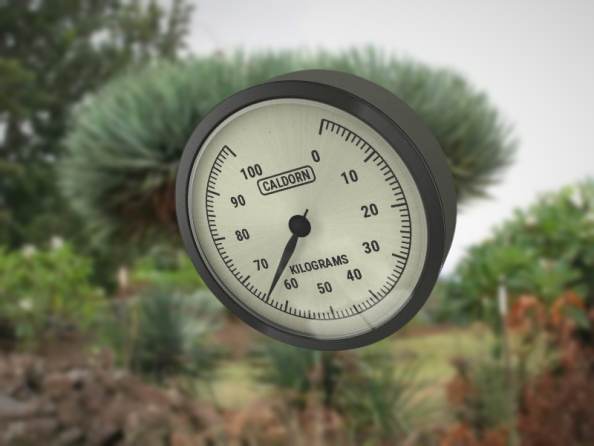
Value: 64 kg
